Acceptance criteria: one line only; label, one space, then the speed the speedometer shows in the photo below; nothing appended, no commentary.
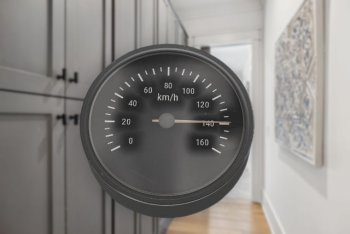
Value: 140 km/h
